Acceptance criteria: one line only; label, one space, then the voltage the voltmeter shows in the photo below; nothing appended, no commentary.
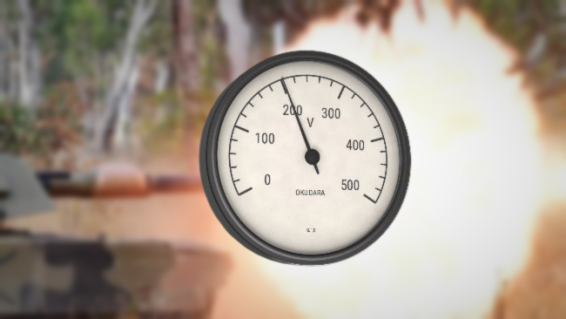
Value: 200 V
